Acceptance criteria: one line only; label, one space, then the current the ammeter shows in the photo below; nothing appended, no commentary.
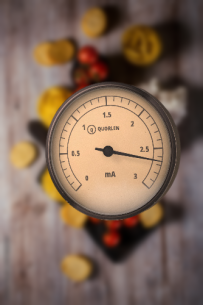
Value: 2.65 mA
